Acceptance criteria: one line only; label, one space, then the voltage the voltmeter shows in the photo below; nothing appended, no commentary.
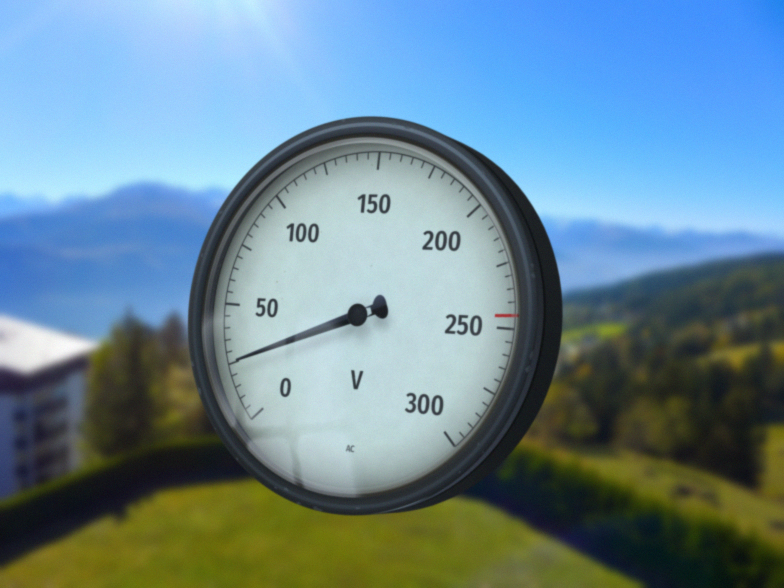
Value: 25 V
